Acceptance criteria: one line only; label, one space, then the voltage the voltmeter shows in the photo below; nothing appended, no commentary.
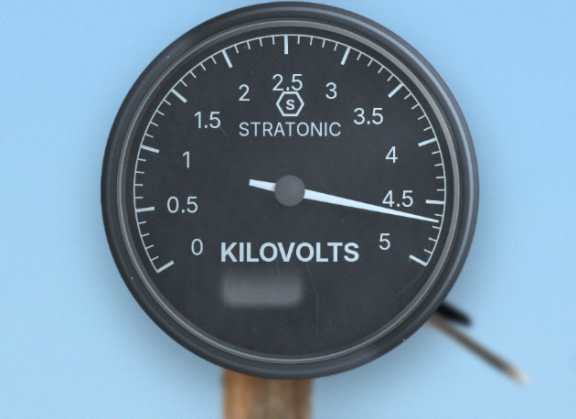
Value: 4.65 kV
